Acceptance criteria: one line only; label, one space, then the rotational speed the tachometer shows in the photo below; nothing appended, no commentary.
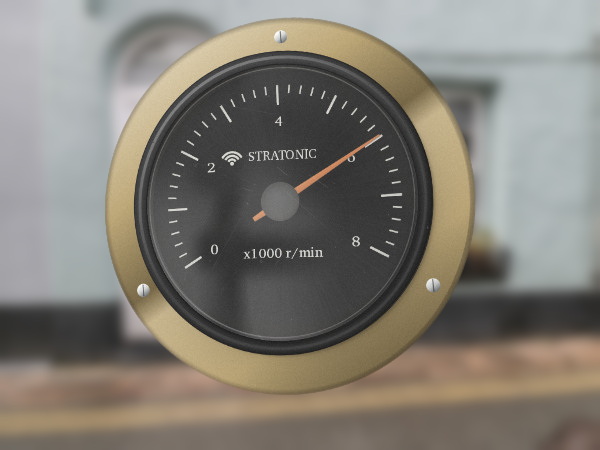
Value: 6000 rpm
